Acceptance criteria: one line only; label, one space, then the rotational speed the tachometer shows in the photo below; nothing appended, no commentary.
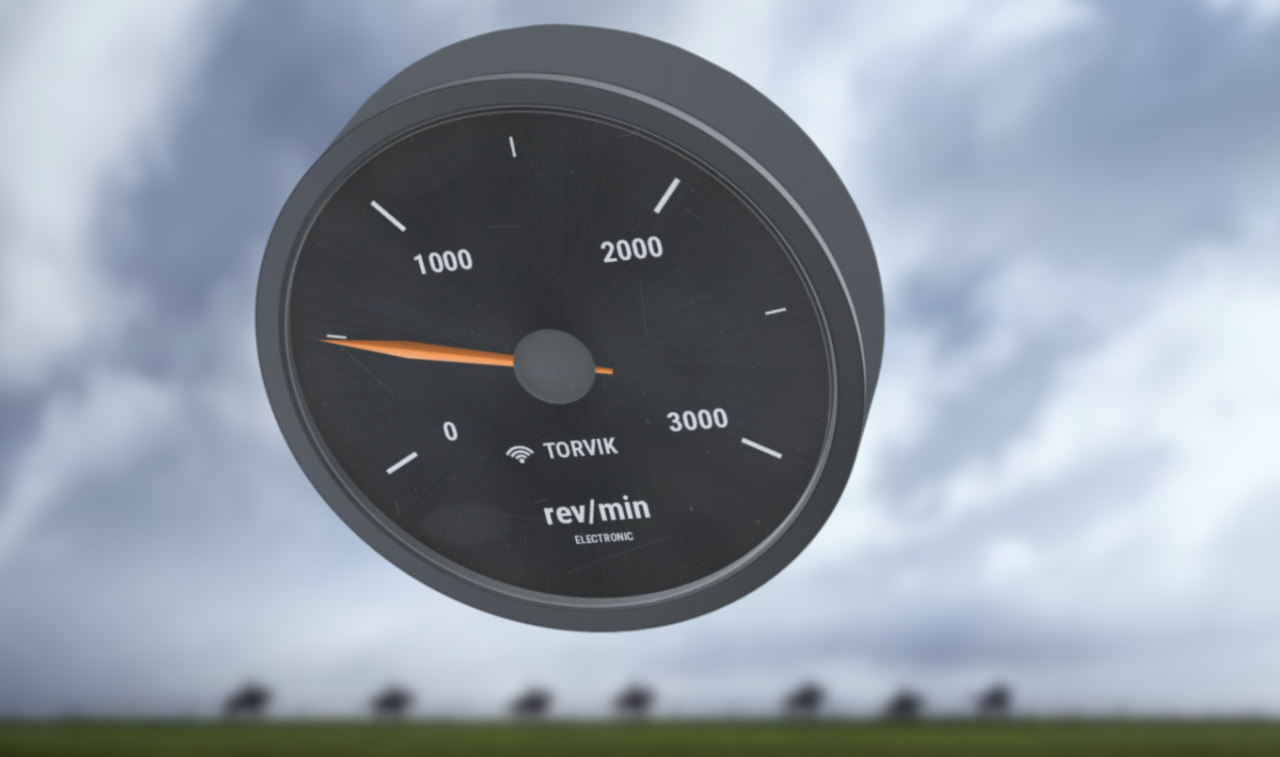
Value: 500 rpm
